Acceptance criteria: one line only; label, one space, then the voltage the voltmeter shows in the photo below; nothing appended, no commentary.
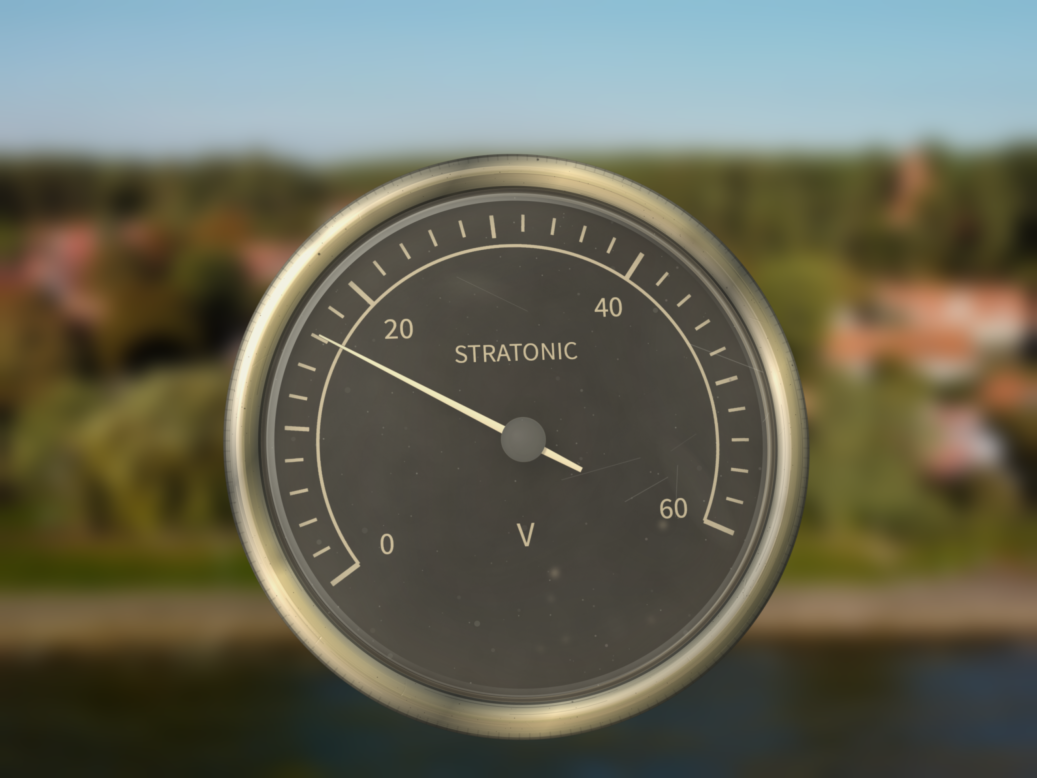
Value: 16 V
